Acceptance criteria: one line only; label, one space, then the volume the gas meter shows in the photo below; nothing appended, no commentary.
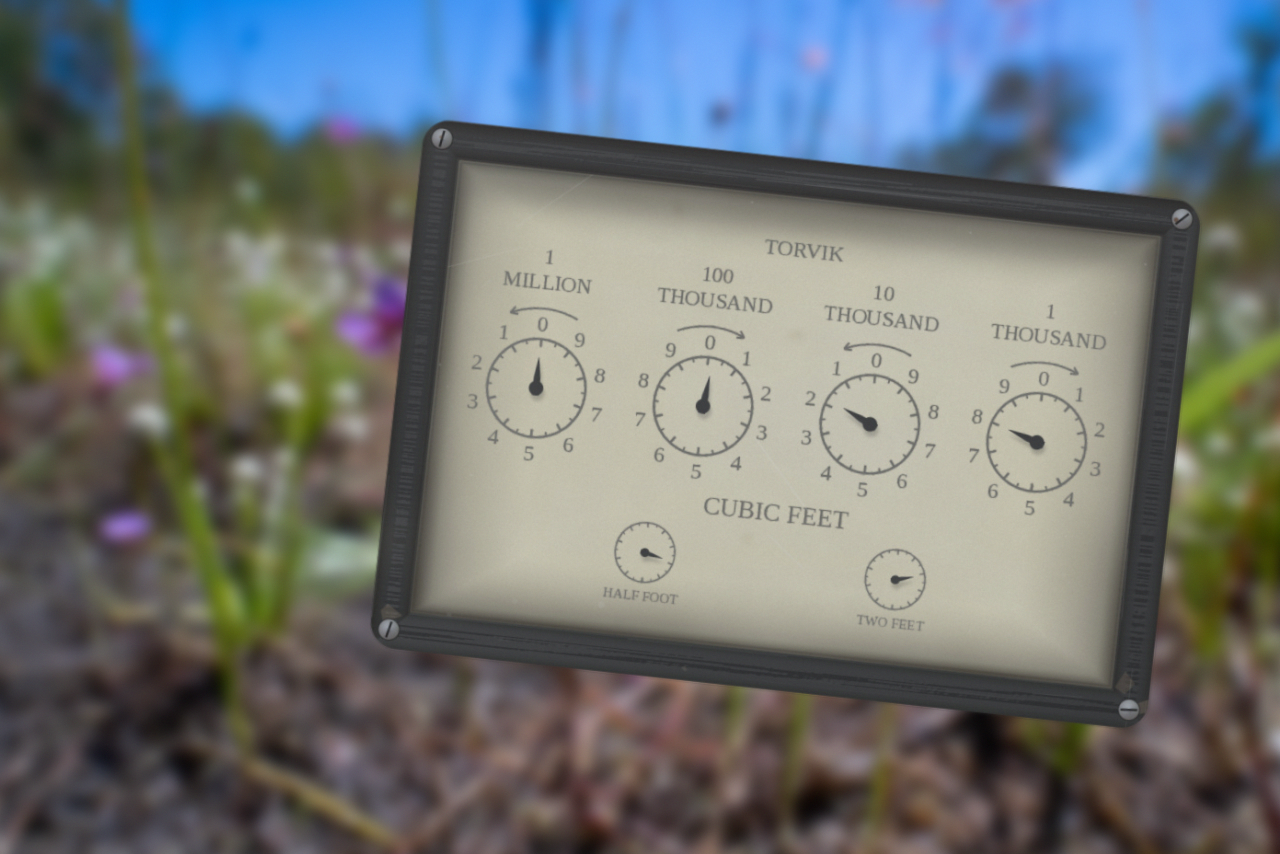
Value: 1800 ft³
